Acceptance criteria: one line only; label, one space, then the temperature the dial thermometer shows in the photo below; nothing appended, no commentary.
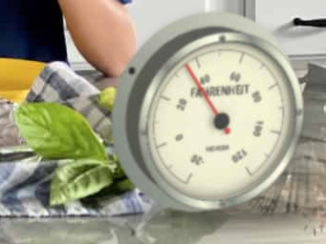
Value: 35 °F
